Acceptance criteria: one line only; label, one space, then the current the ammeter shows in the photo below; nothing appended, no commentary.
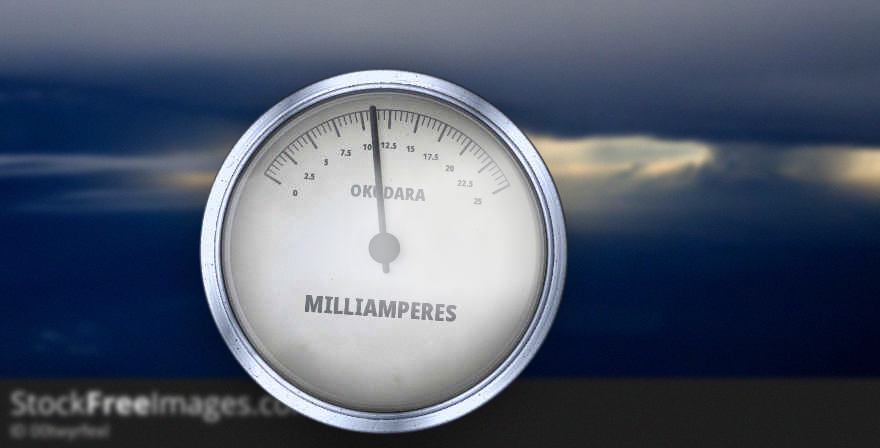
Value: 11 mA
